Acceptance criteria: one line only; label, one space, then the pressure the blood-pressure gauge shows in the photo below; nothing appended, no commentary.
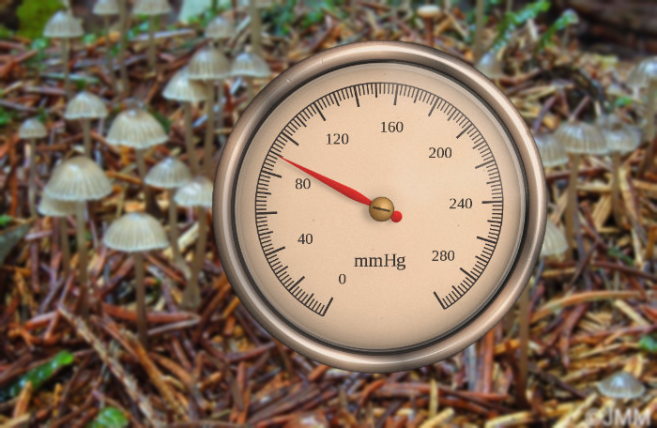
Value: 90 mmHg
